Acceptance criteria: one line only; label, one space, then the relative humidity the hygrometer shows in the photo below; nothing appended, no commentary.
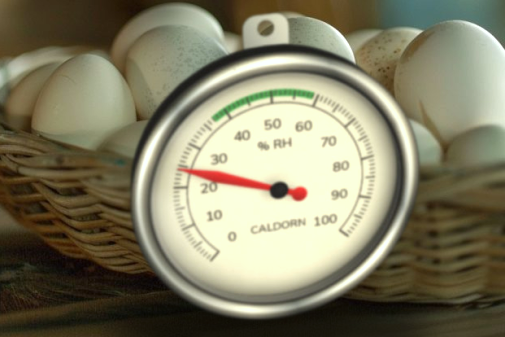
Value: 25 %
